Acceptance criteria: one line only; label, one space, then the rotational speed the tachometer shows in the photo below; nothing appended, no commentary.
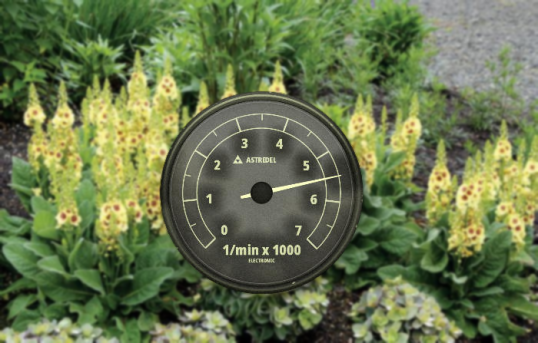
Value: 5500 rpm
